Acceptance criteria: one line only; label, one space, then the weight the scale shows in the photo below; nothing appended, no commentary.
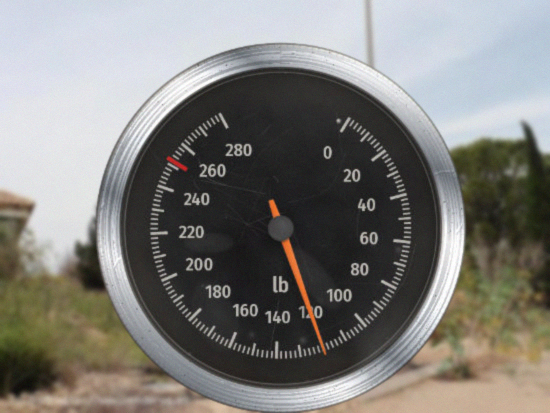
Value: 120 lb
